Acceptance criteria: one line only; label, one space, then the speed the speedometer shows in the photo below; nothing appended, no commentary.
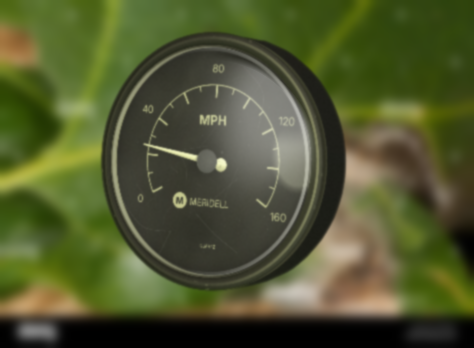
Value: 25 mph
